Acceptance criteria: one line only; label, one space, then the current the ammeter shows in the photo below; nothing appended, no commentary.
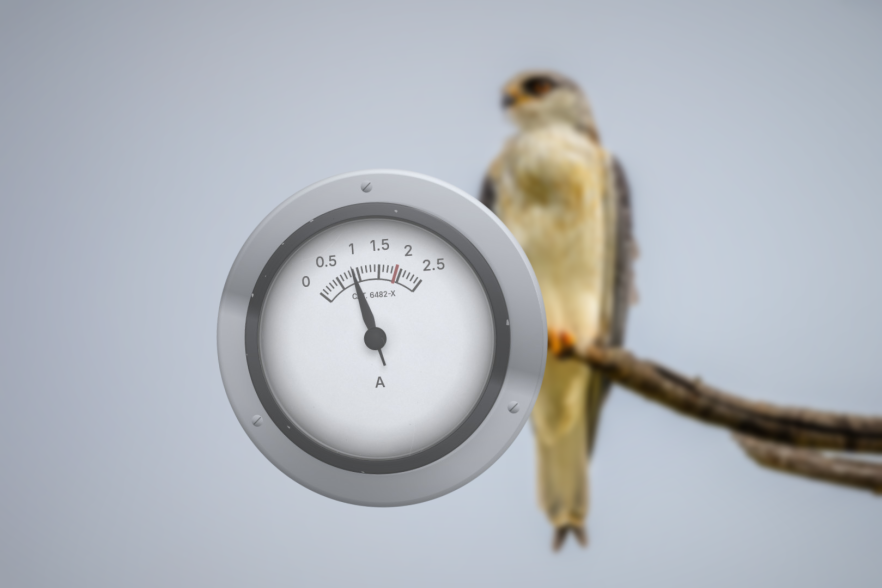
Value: 0.9 A
